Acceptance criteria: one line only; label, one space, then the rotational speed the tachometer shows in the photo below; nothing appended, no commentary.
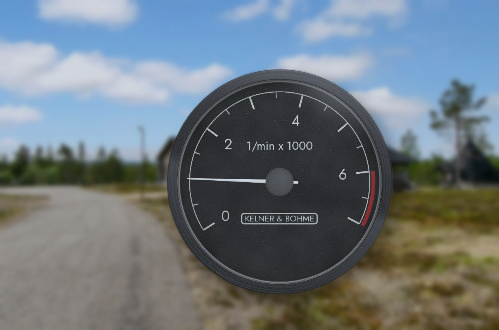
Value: 1000 rpm
